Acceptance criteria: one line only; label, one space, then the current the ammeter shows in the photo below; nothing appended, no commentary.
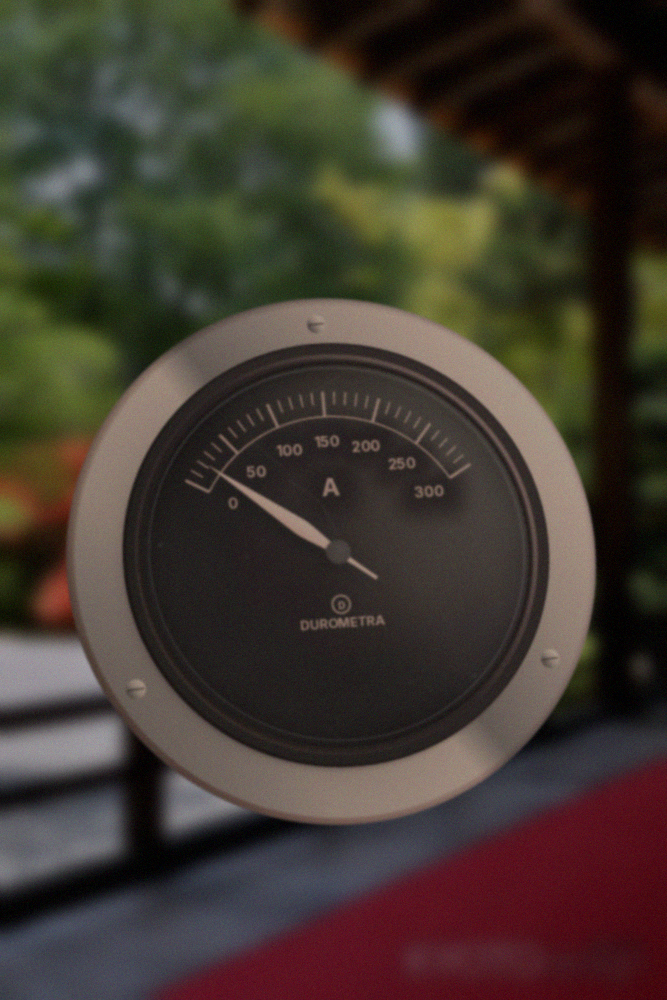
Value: 20 A
